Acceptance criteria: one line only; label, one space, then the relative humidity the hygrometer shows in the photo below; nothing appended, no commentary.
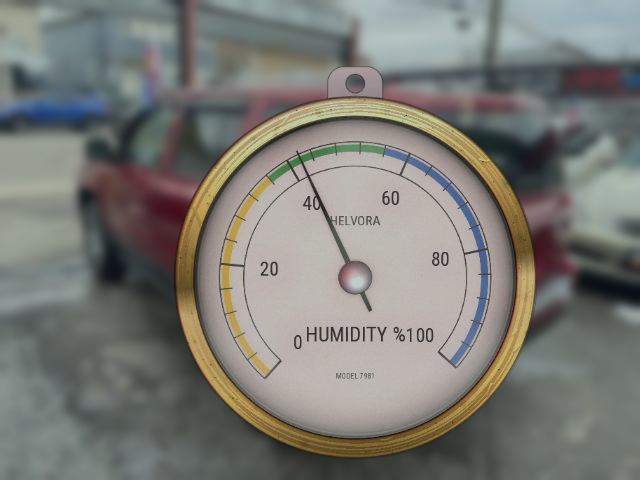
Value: 42 %
